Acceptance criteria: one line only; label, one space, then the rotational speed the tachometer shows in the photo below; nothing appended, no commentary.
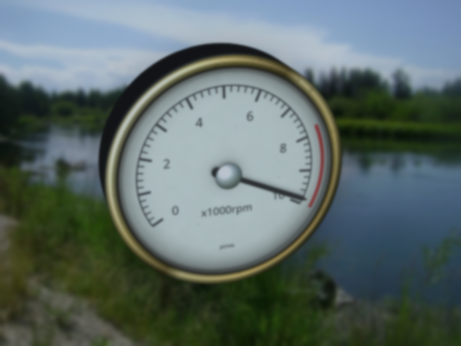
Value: 9800 rpm
